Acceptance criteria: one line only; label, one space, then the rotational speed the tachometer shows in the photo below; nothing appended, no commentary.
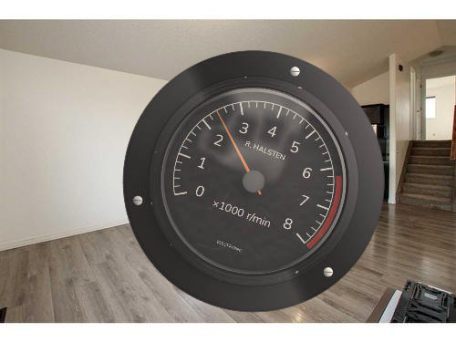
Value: 2400 rpm
